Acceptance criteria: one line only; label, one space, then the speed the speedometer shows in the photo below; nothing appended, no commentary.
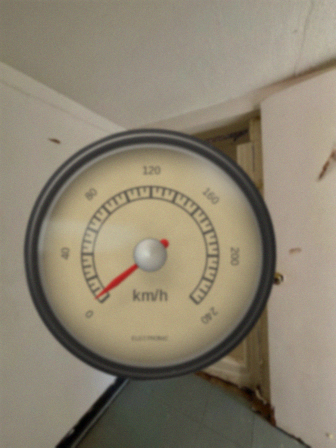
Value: 5 km/h
